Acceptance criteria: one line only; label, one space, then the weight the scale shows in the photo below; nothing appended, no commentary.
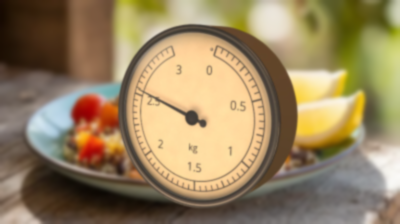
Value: 2.55 kg
